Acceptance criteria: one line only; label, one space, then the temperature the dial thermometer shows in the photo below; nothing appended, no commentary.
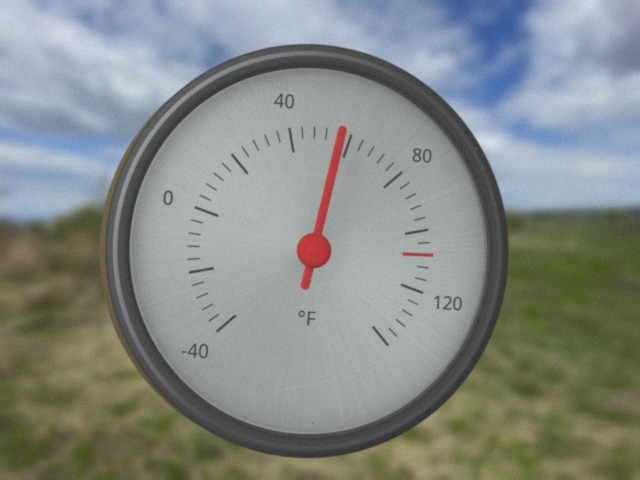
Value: 56 °F
